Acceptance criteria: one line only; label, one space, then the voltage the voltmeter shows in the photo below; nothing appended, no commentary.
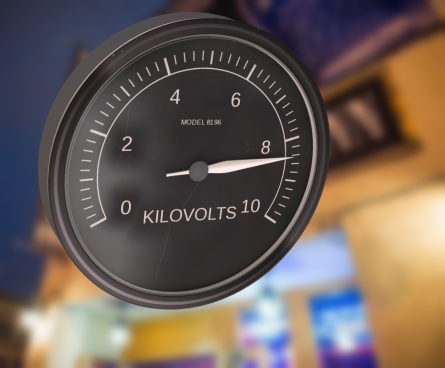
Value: 8.4 kV
